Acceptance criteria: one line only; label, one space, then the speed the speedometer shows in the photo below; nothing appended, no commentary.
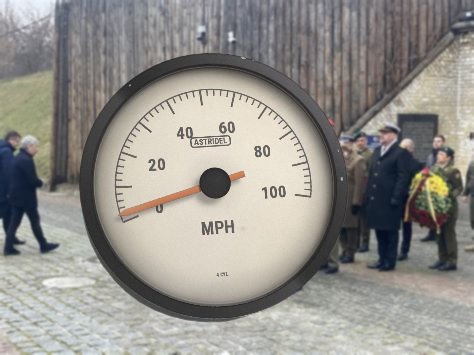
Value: 2 mph
